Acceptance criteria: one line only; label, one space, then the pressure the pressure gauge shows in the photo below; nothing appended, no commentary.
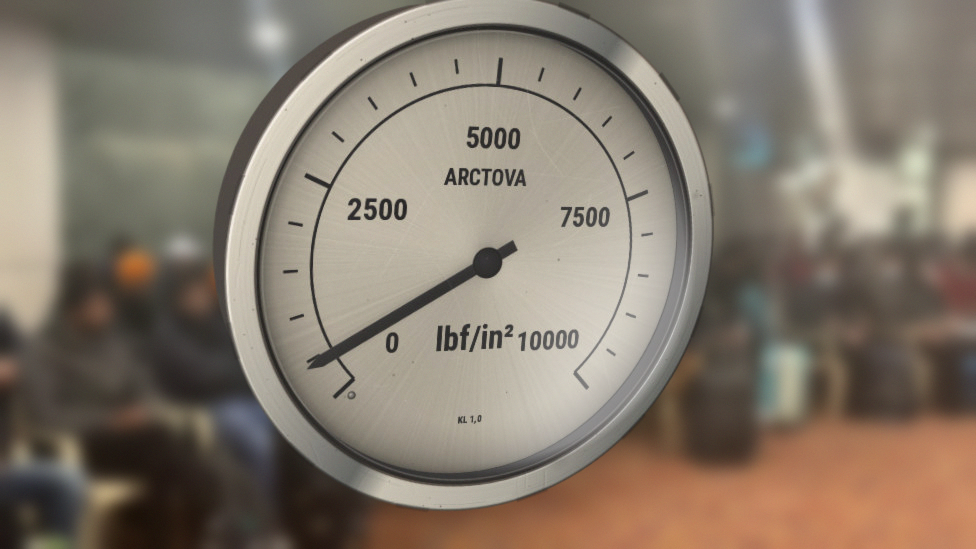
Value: 500 psi
